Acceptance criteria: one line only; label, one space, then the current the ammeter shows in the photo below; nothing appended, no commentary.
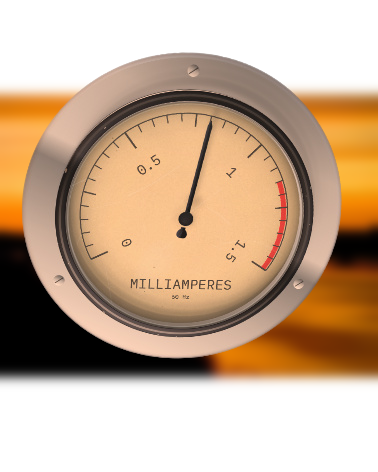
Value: 0.8 mA
